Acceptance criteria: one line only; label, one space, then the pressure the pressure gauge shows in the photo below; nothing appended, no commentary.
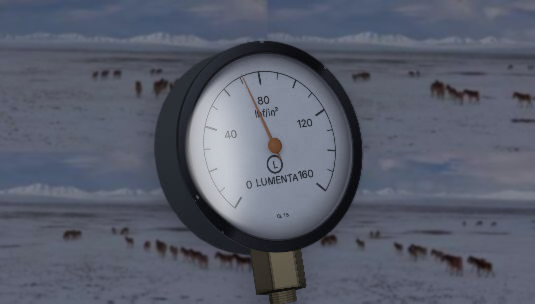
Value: 70 psi
